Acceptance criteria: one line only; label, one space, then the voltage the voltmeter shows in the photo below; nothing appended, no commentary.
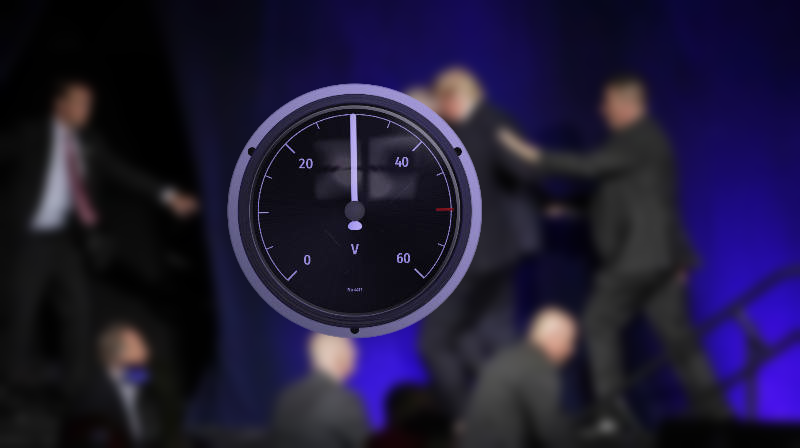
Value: 30 V
